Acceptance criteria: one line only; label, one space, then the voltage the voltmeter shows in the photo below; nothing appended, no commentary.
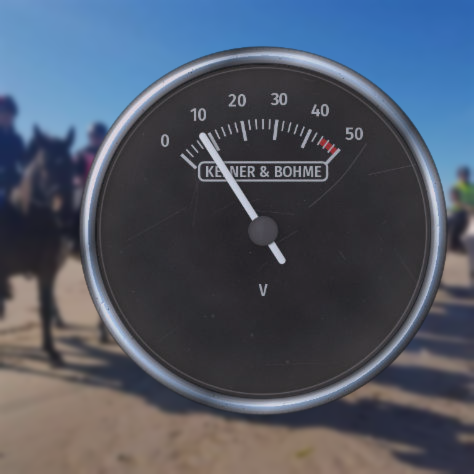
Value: 8 V
